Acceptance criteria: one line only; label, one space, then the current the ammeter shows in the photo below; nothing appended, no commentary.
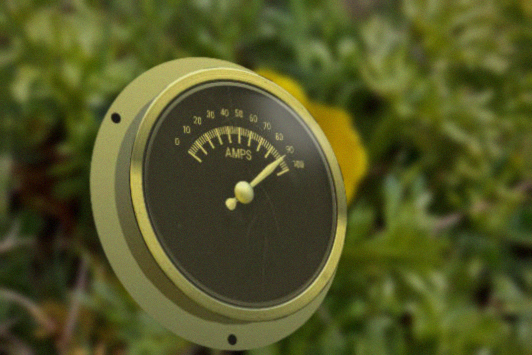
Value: 90 A
